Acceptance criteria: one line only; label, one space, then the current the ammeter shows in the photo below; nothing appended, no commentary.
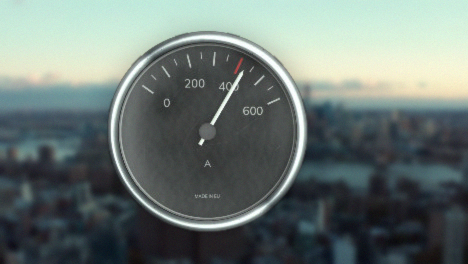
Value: 425 A
